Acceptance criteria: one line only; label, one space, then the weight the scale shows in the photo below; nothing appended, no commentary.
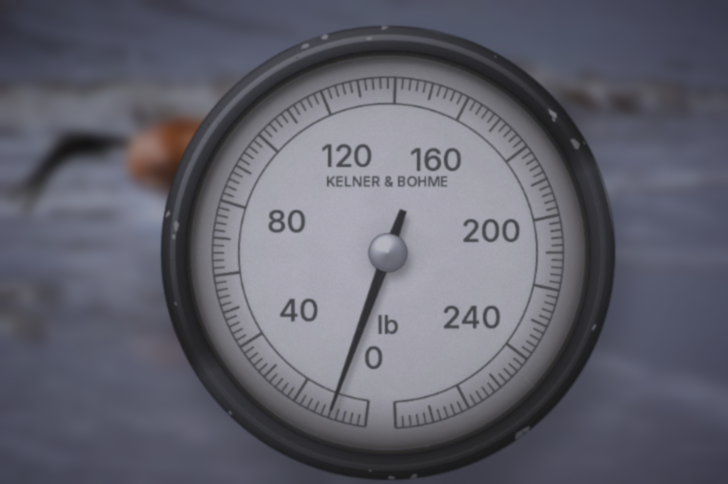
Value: 10 lb
